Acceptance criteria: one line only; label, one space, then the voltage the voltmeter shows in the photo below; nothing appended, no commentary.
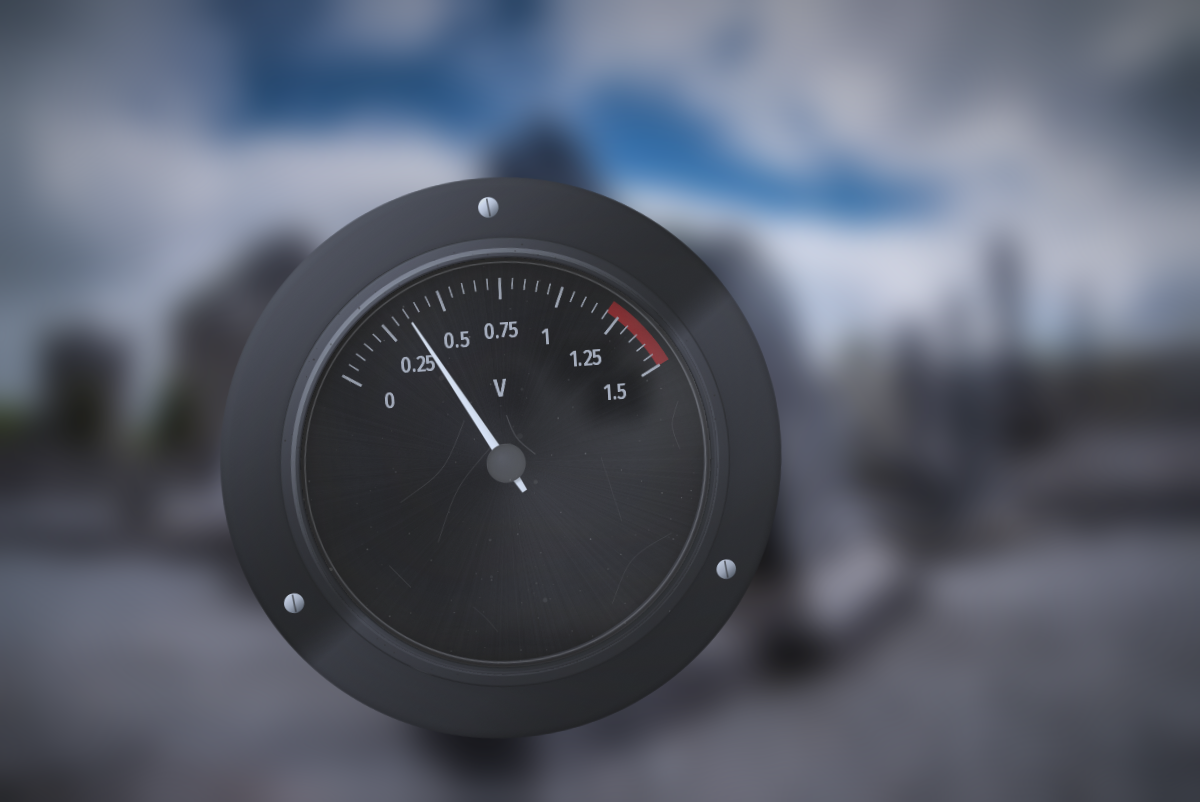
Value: 0.35 V
